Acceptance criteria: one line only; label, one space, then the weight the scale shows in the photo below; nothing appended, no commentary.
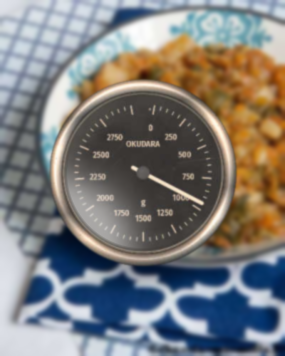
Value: 950 g
